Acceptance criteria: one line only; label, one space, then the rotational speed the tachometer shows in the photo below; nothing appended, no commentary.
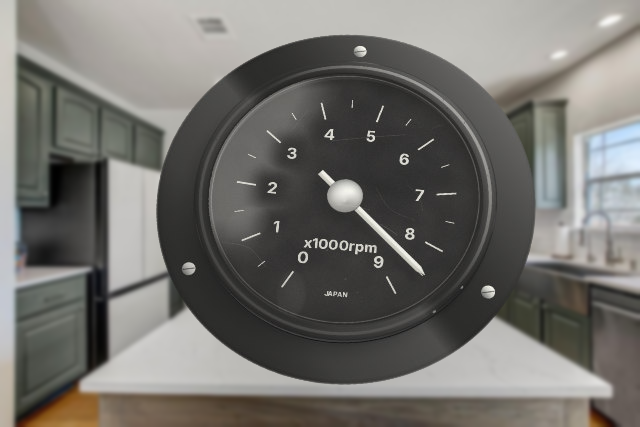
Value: 8500 rpm
